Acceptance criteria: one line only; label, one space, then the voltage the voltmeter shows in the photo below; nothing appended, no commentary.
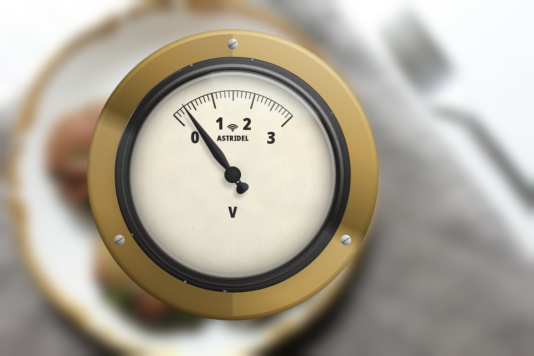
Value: 0.3 V
